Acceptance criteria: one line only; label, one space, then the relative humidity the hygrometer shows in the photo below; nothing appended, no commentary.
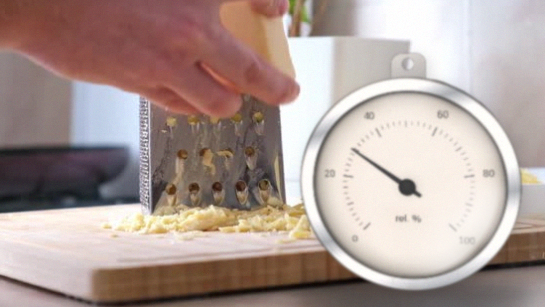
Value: 30 %
